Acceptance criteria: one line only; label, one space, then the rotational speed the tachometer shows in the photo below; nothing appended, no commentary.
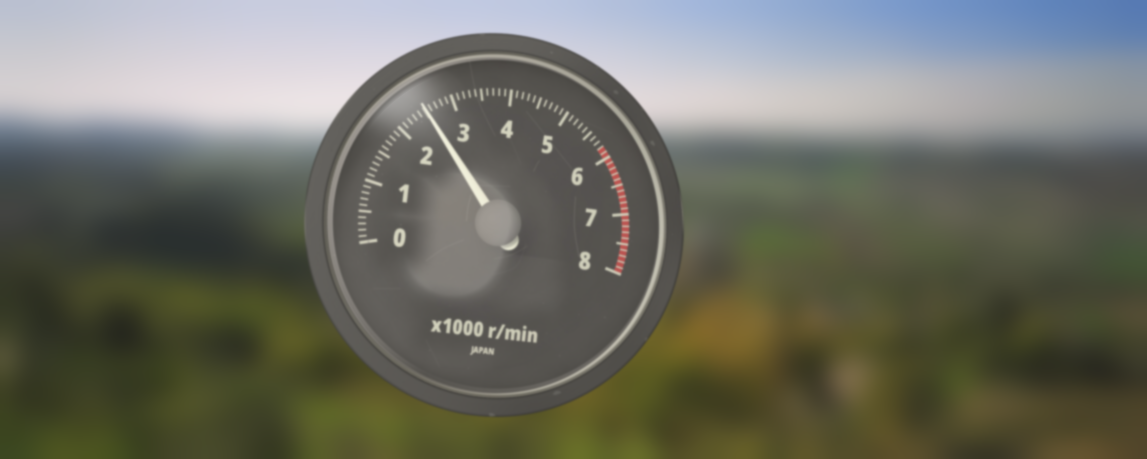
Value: 2500 rpm
